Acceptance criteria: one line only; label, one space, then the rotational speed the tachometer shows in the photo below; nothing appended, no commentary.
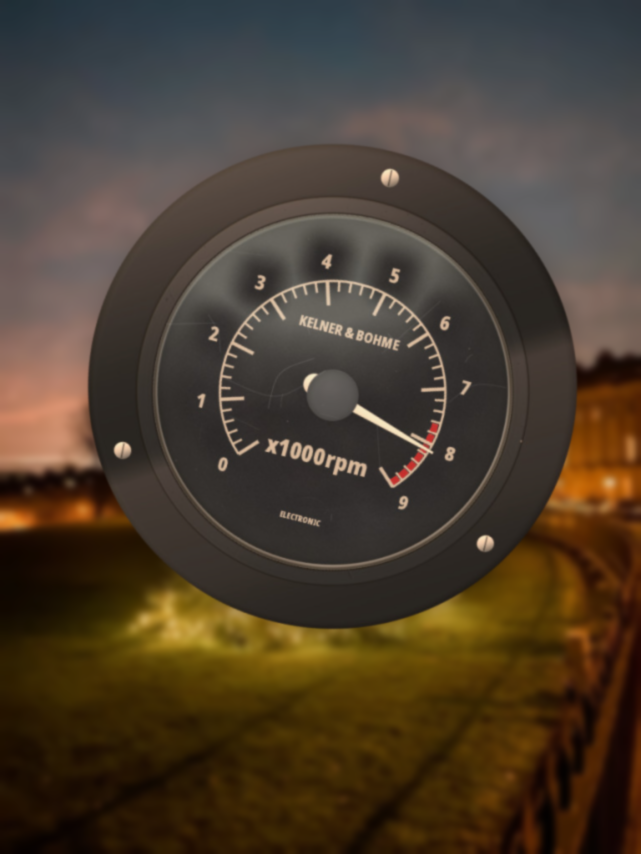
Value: 8100 rpm
